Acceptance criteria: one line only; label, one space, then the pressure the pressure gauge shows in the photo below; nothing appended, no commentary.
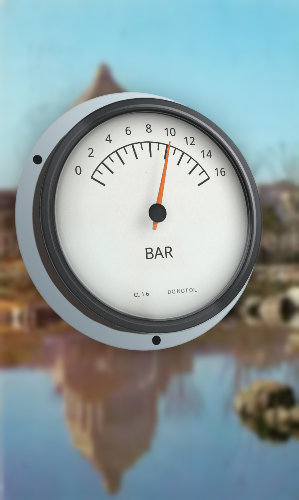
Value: 10 bar
